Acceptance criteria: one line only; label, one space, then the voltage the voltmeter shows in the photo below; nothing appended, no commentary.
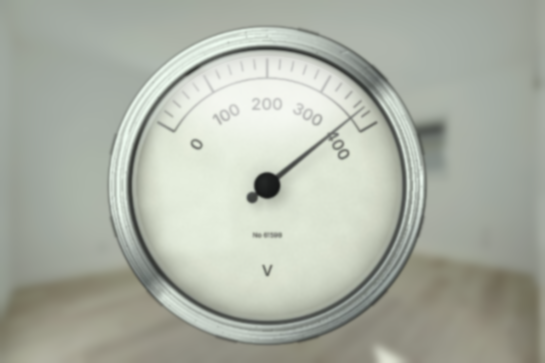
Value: 370 V
